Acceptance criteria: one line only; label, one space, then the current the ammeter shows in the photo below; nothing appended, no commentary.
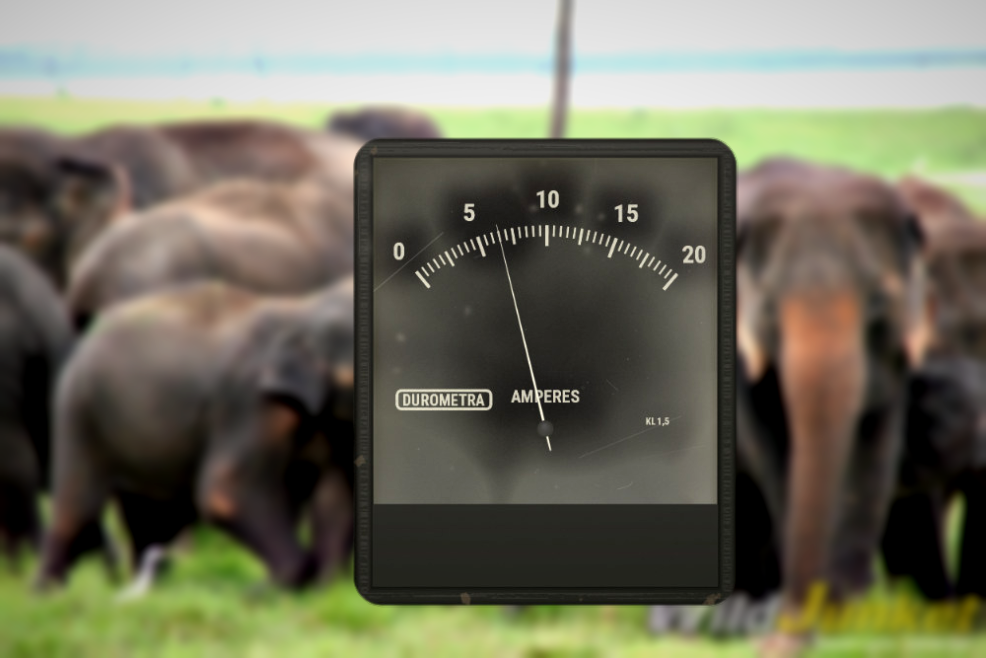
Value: 6.5 A
